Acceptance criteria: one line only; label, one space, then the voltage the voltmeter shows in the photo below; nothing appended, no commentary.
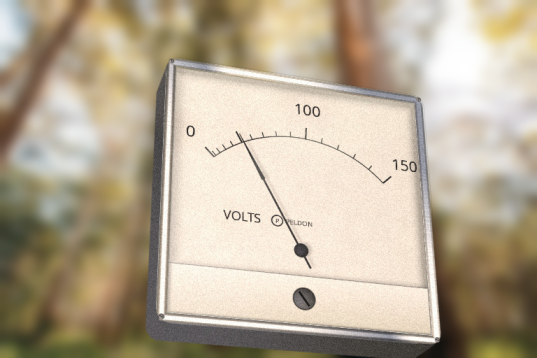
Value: 50 V
